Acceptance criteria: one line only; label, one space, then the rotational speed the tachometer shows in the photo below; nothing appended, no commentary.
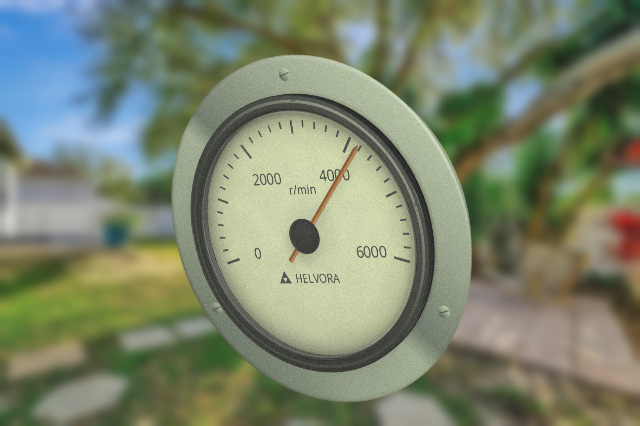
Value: 4200 rpm
